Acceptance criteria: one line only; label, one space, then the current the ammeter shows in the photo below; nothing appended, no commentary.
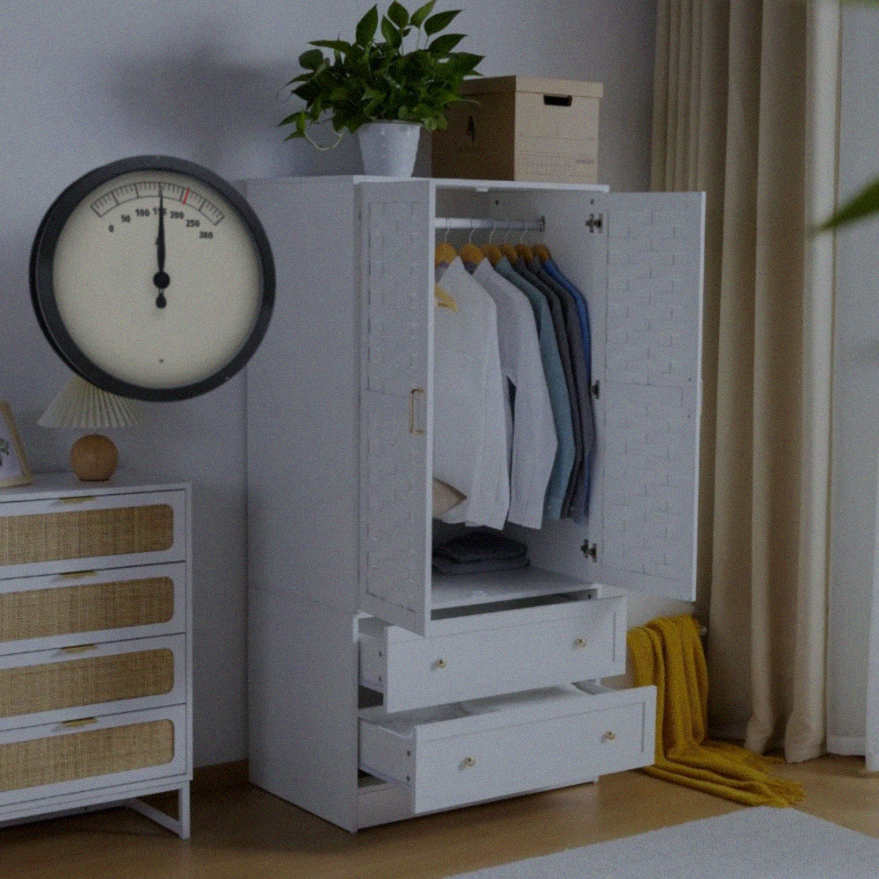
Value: 150 A
